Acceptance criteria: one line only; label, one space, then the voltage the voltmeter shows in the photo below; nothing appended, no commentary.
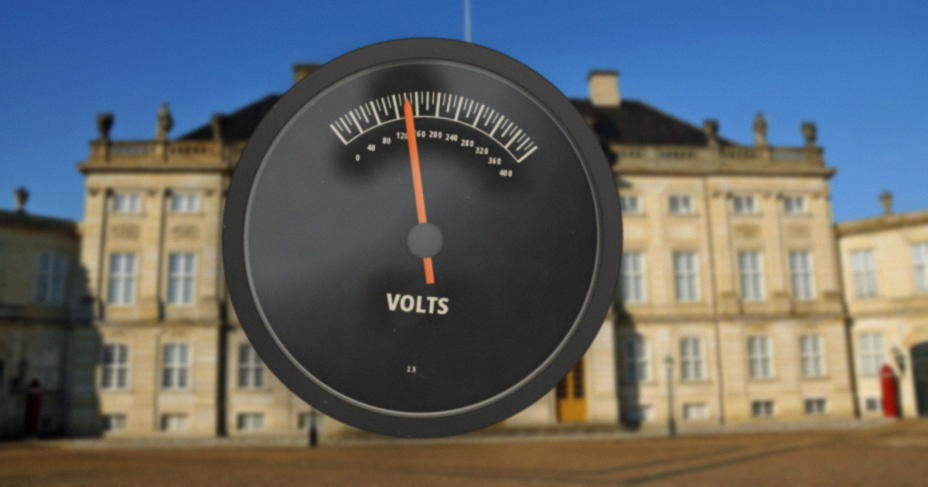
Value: 140 V
